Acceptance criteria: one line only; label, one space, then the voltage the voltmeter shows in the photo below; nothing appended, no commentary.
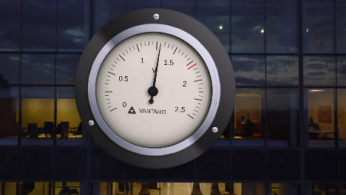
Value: 1.3 V
